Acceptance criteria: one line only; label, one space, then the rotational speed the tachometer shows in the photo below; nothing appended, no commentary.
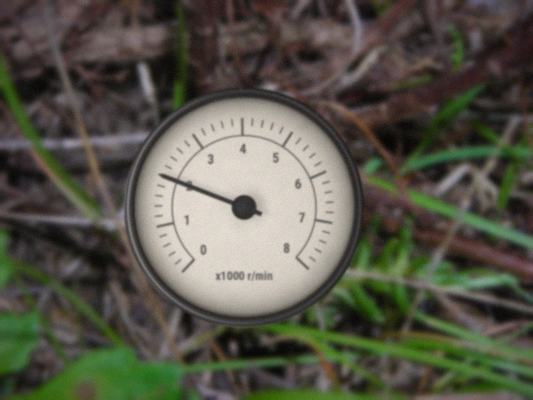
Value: 2000 rpm
